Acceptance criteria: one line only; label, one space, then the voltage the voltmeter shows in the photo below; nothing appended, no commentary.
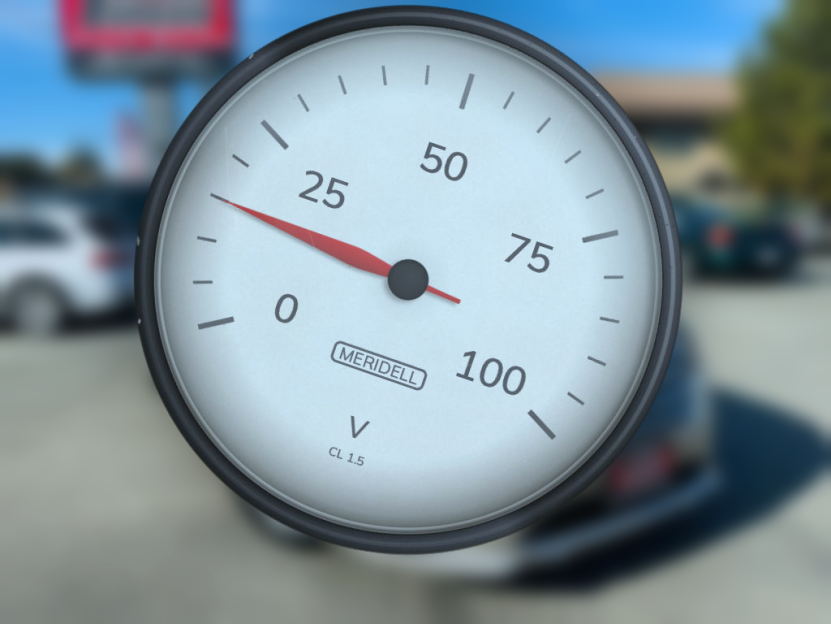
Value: 15 V
